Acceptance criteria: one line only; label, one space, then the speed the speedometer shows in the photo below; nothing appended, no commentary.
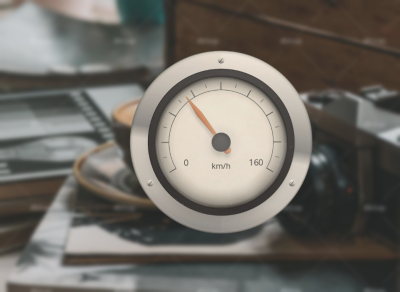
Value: 55 km/h
